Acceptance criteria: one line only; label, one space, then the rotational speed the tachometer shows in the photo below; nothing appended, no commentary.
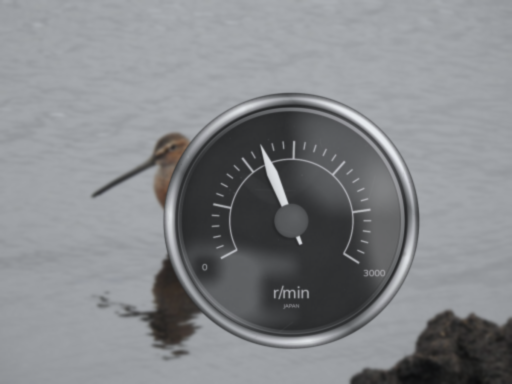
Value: 1200 rpm
